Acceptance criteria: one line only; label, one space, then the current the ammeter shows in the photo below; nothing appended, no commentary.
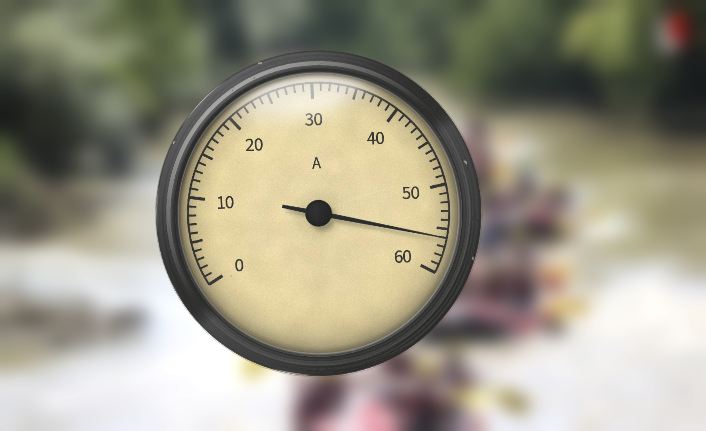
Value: 56 A
